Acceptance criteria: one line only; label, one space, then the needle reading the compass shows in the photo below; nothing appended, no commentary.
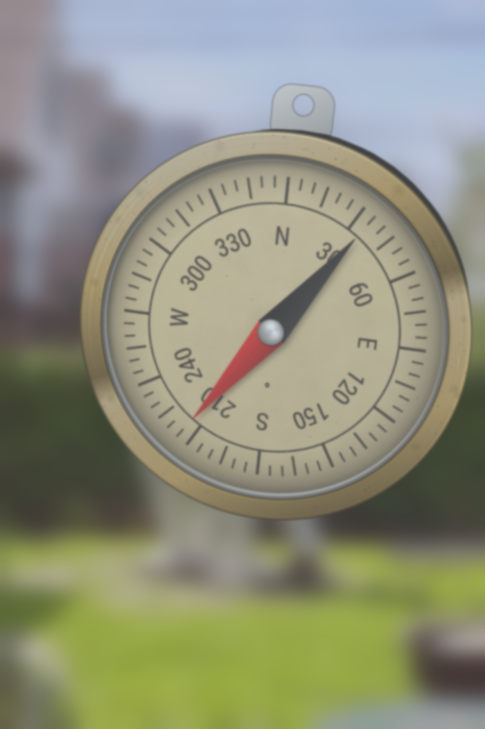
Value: 215 °
